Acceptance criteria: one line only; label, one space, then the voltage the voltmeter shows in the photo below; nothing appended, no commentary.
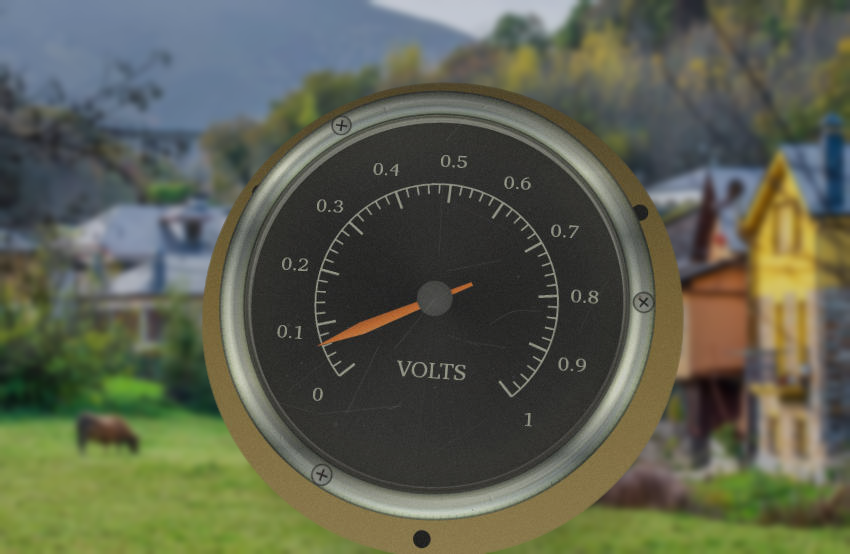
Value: 0.06 V
